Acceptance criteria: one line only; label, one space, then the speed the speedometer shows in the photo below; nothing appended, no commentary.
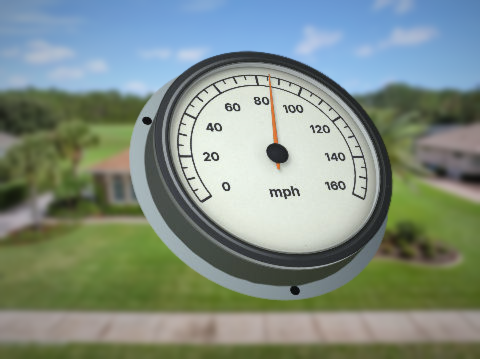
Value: 85 mph
